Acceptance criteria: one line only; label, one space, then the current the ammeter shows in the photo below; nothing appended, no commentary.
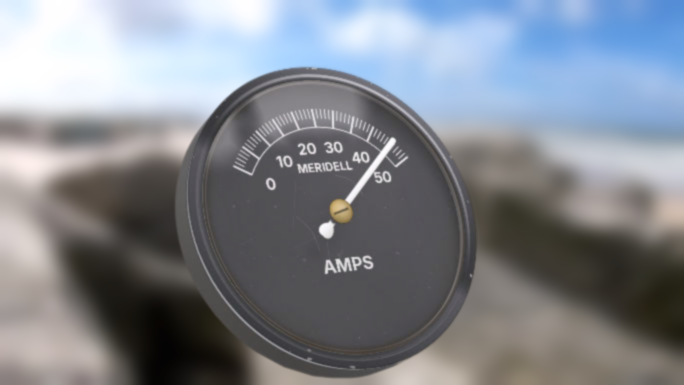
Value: 45 A
